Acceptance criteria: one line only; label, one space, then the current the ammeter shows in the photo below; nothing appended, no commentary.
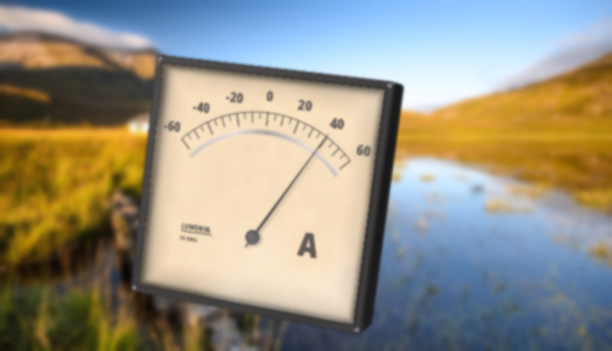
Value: 40 A
